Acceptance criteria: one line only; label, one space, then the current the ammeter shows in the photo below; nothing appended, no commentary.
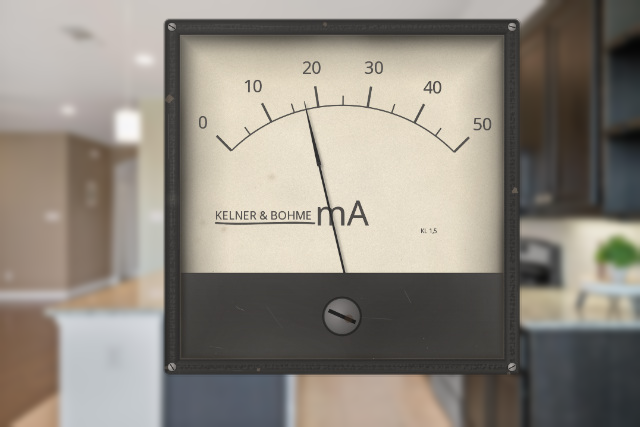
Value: 17.5 mA
